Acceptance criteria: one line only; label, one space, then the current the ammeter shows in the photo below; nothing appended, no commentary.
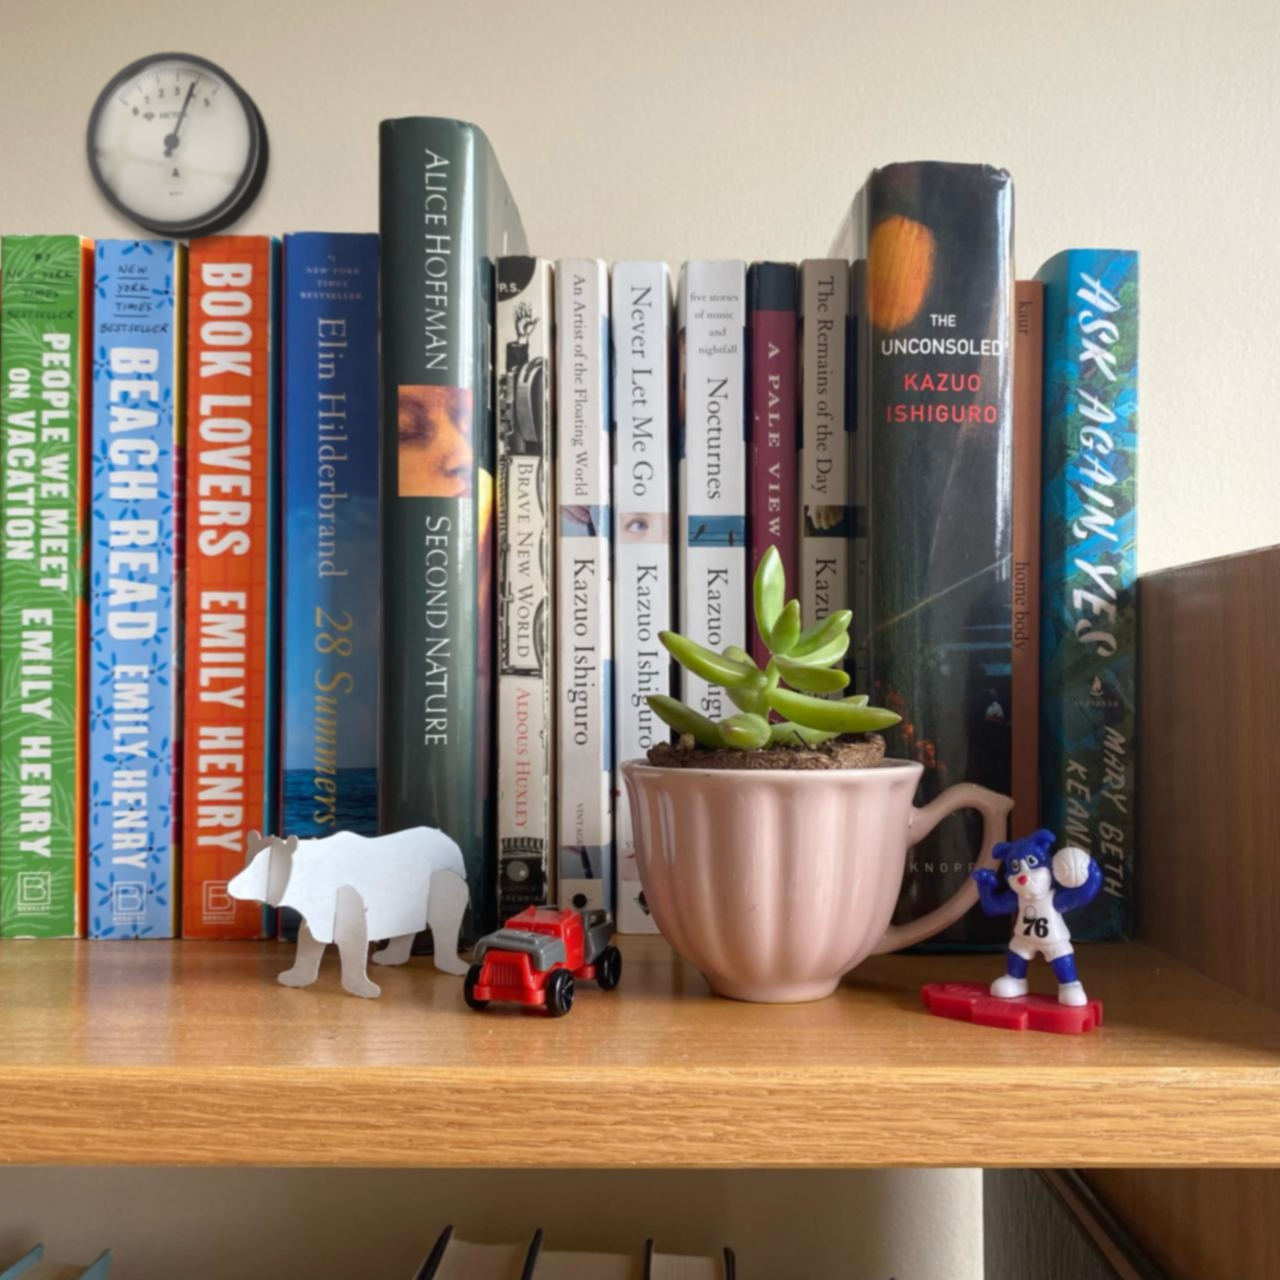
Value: 4 A
